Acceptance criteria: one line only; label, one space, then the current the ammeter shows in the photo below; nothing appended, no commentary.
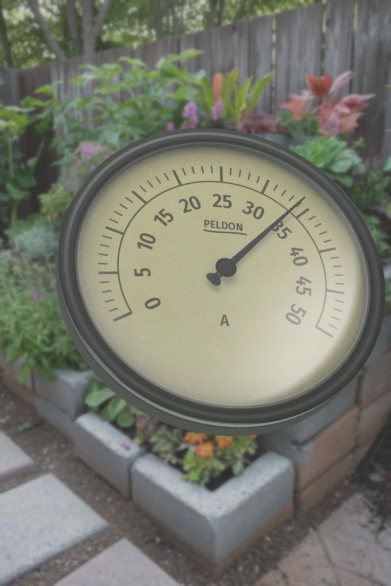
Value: 34 A
